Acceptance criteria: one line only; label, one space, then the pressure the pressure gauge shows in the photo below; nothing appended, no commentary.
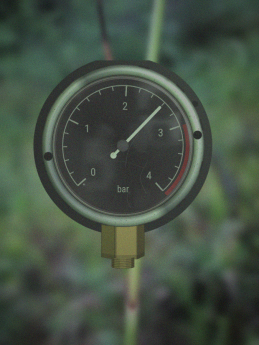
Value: 2.6 bar
